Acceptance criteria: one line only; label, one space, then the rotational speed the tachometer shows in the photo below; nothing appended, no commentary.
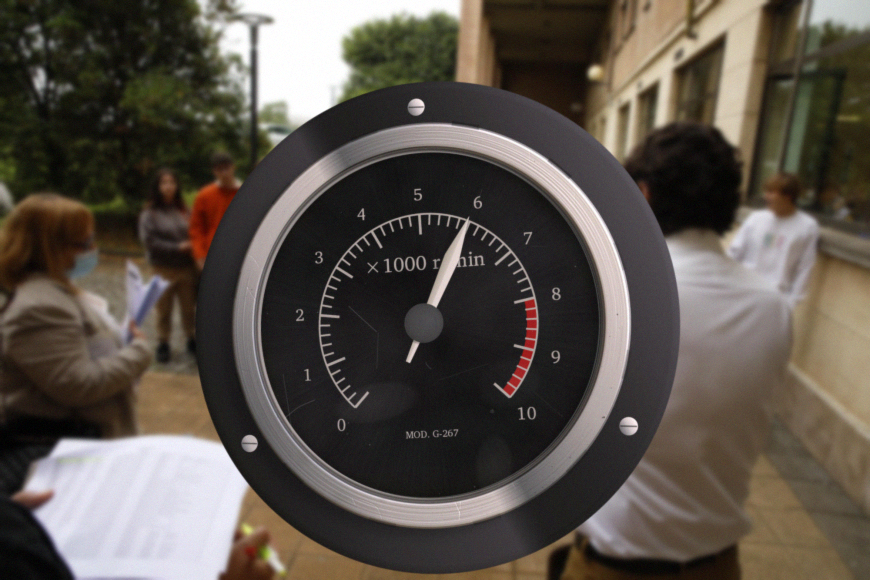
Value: 6000 rpm
